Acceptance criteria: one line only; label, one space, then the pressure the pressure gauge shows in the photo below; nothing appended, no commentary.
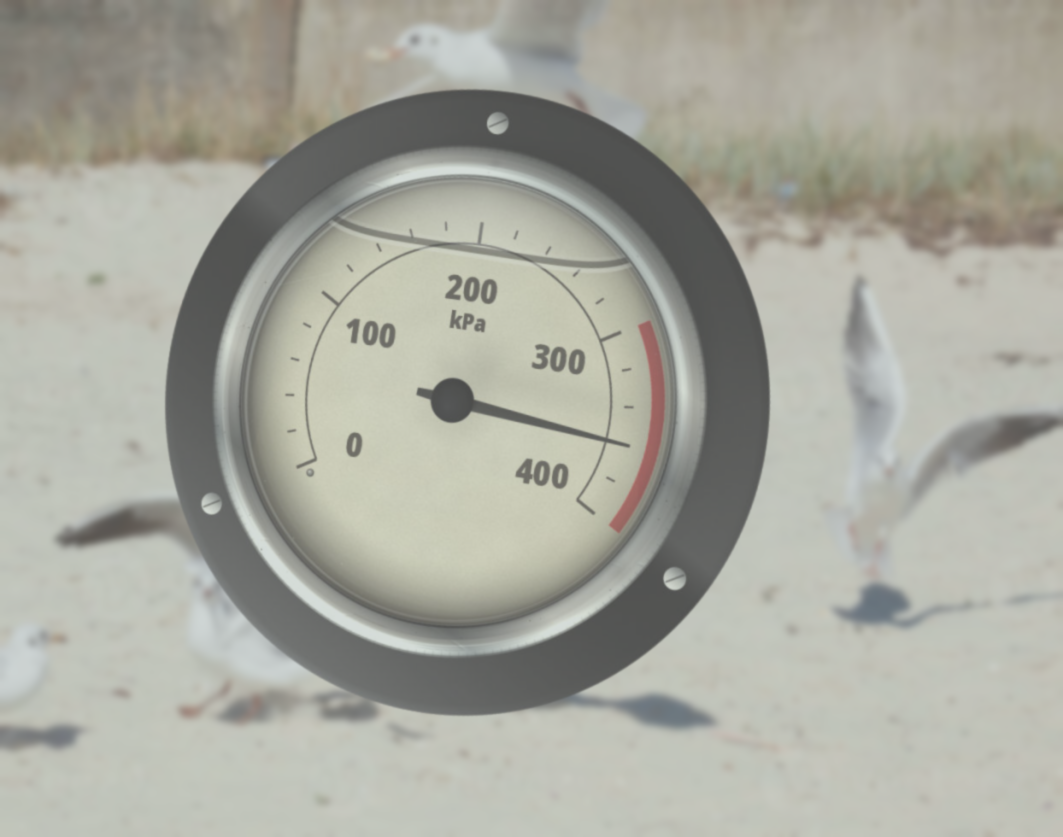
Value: 360 kPa
